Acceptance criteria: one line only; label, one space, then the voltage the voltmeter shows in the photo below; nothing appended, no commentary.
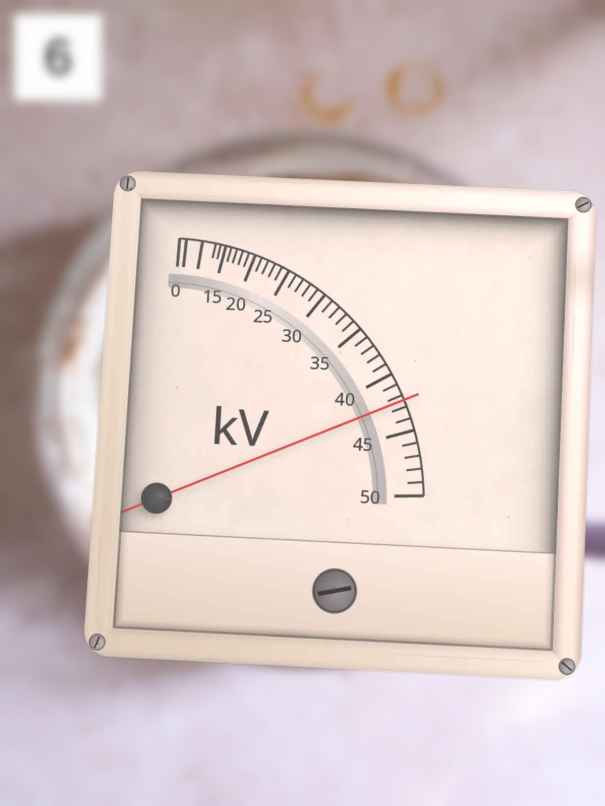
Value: 42.5 kV
